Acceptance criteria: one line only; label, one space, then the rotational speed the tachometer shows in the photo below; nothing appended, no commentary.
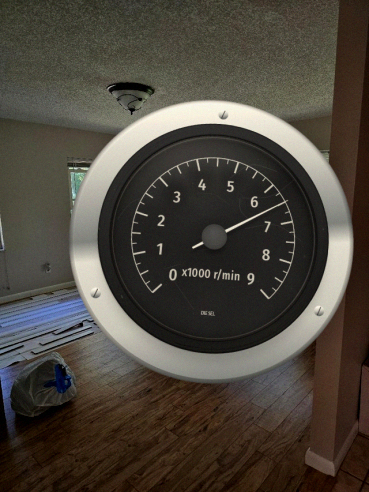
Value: 6500 rpm
